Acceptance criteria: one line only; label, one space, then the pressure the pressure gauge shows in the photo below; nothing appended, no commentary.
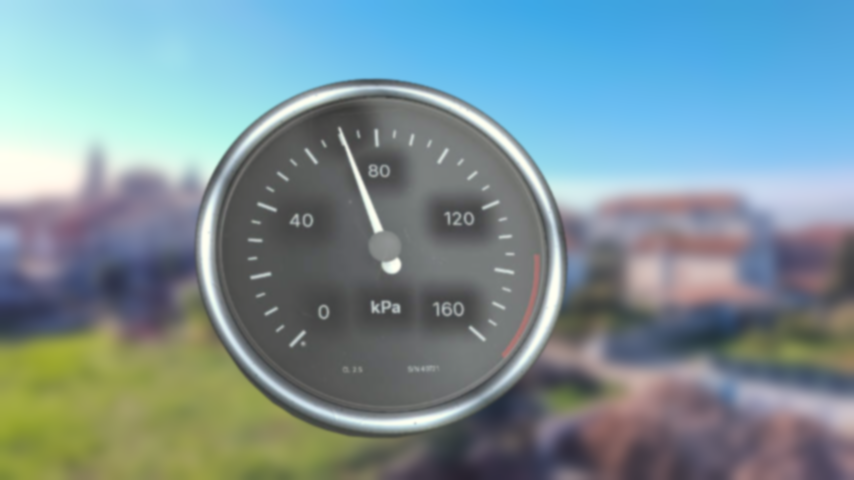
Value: 70 kPa
